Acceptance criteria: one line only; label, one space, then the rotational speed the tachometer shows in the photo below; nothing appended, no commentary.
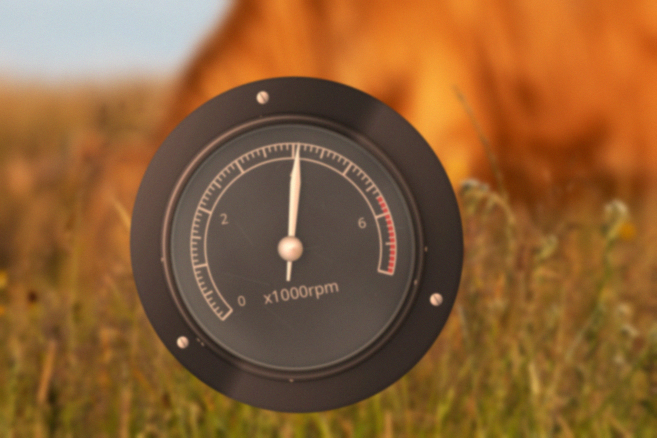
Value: 4100 rpm
